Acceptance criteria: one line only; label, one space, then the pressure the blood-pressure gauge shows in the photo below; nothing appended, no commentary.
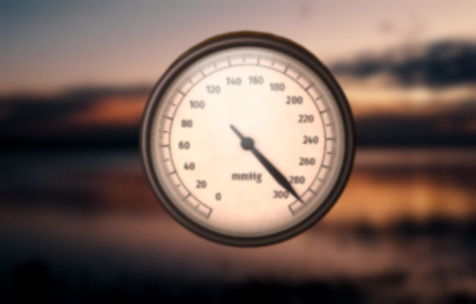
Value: 290 mmHg
